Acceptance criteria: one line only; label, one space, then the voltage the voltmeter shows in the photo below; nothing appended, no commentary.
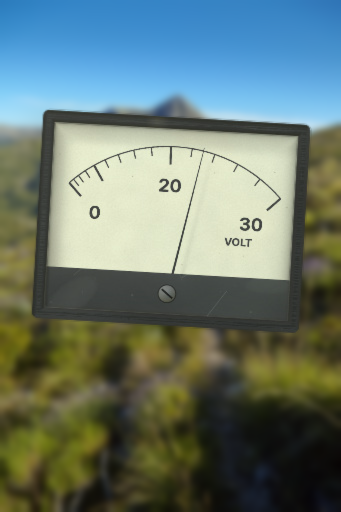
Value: 23 V
